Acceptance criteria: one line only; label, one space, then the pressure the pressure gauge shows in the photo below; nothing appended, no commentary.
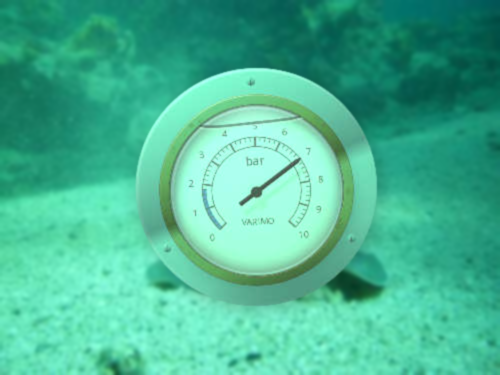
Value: 7 bar
